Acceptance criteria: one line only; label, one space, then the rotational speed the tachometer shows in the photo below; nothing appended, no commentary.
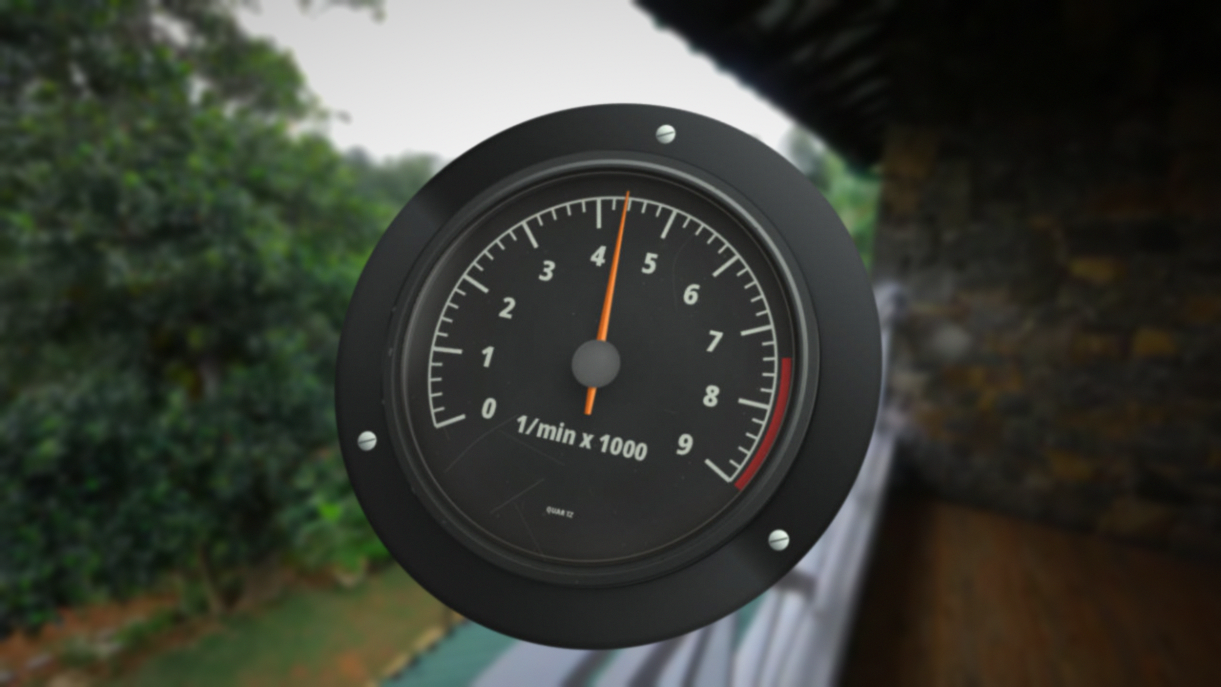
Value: 4400 rpm
